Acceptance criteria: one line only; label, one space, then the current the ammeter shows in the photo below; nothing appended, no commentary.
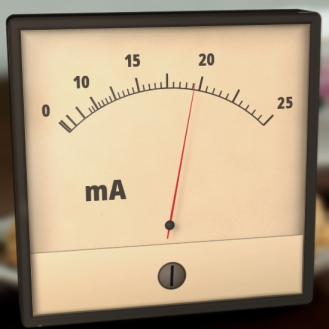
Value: 19.5 mA
